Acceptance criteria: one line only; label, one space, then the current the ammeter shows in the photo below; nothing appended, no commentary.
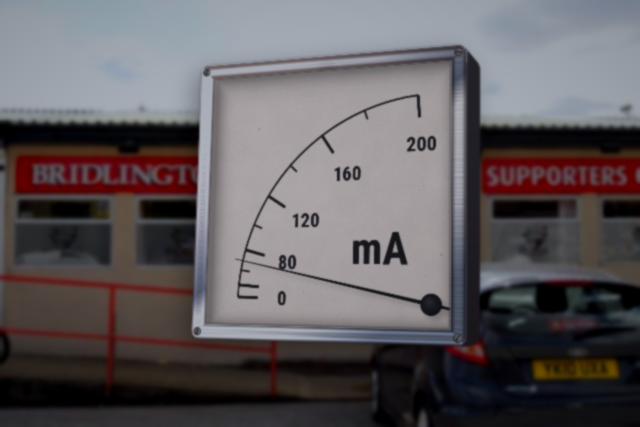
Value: 70 mA
